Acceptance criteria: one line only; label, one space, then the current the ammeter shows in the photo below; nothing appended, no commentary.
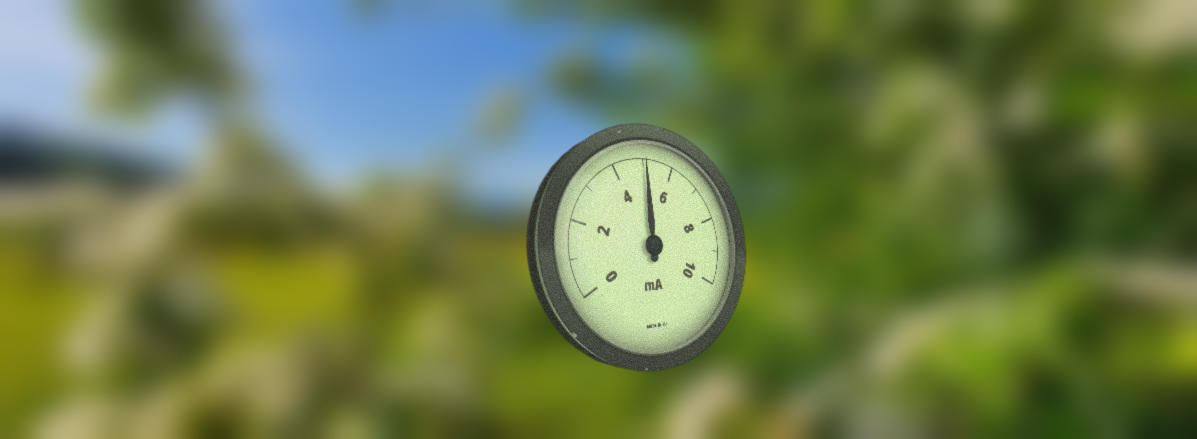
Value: 5 mA
